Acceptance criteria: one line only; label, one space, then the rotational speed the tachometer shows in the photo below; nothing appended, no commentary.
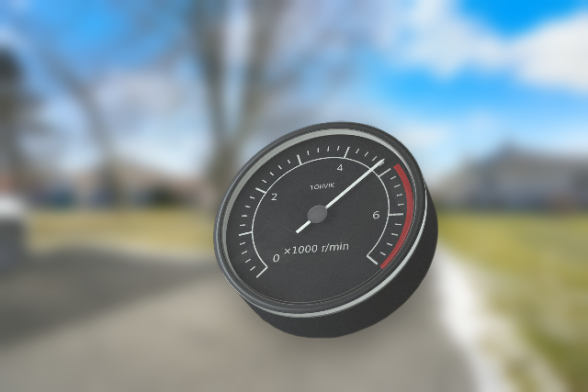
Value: 4800 rpm
